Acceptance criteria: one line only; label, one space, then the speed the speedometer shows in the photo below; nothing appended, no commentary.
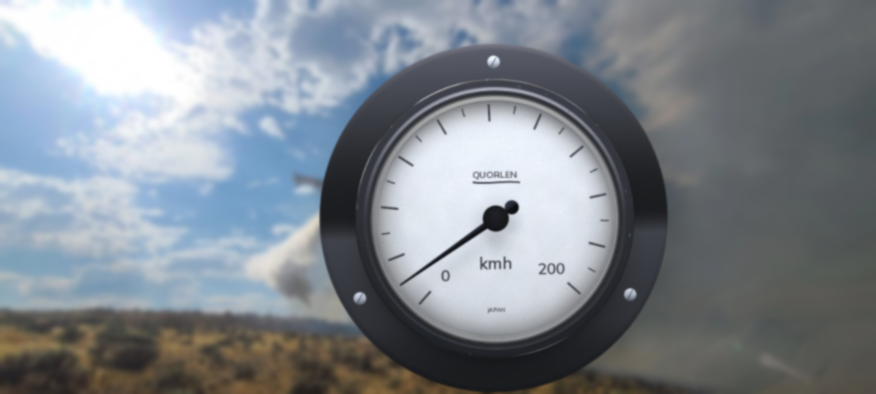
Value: 10 km/h
